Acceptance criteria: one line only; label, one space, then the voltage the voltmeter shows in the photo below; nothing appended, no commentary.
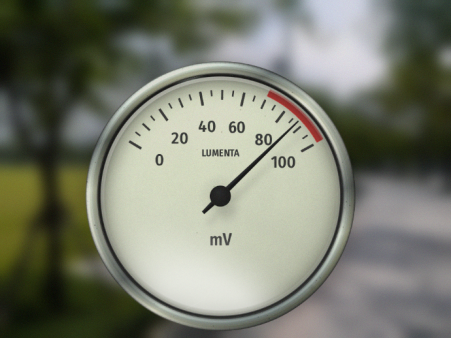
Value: 87.5 mV
